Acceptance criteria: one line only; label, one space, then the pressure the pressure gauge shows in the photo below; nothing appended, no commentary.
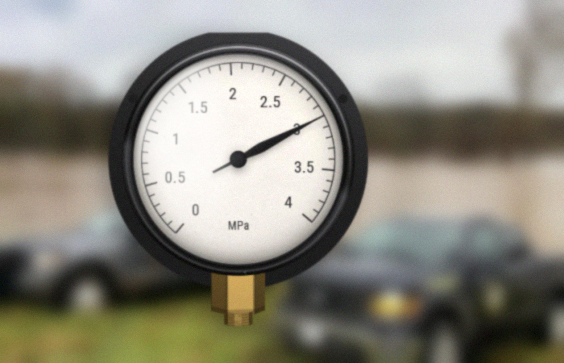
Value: 3 MPa
